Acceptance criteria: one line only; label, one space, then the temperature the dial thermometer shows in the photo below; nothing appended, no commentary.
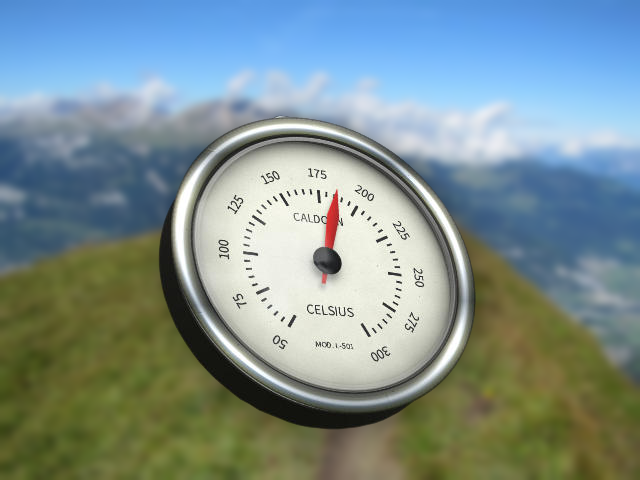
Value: 185 °C
